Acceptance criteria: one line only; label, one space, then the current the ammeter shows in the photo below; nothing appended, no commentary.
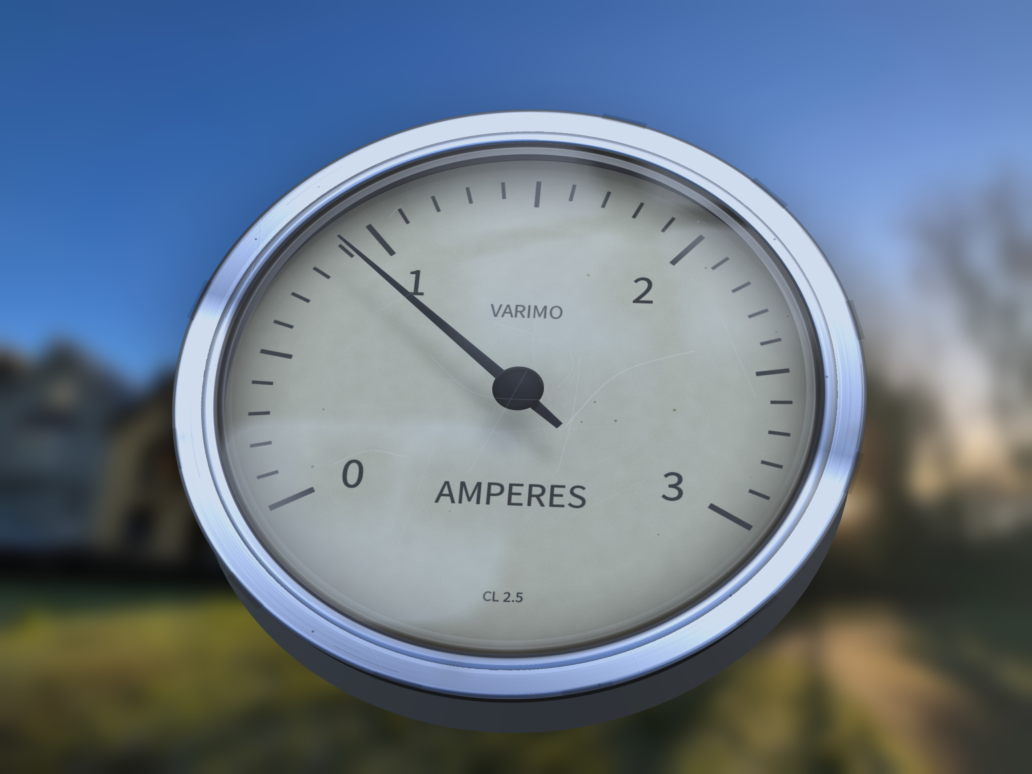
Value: 0.9 A
